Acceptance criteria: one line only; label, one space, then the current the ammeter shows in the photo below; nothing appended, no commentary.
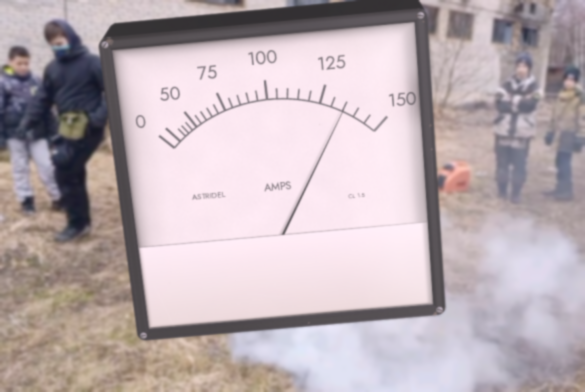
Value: 135 A
